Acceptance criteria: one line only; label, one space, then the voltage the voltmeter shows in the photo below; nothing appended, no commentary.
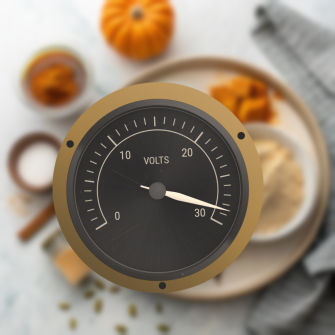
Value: 28.5 V
